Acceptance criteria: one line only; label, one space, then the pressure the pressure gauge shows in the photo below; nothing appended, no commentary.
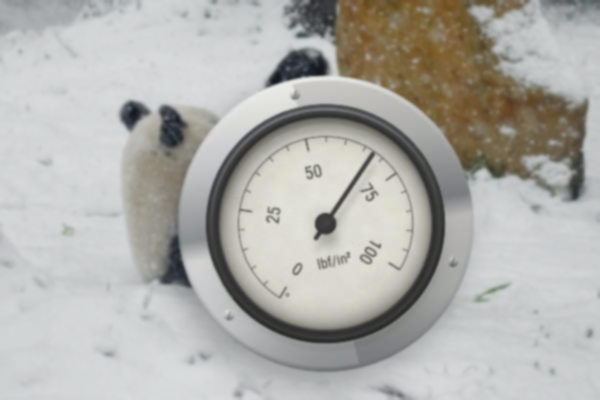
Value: 67.5 psi
